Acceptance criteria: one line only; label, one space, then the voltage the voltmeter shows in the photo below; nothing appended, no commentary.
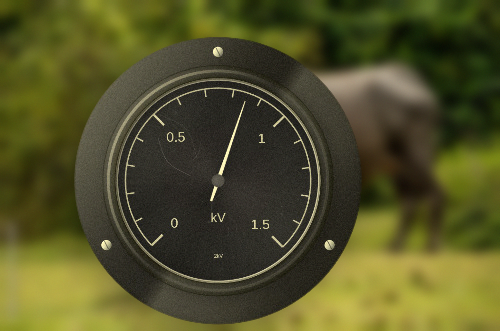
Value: 0.85 kV
